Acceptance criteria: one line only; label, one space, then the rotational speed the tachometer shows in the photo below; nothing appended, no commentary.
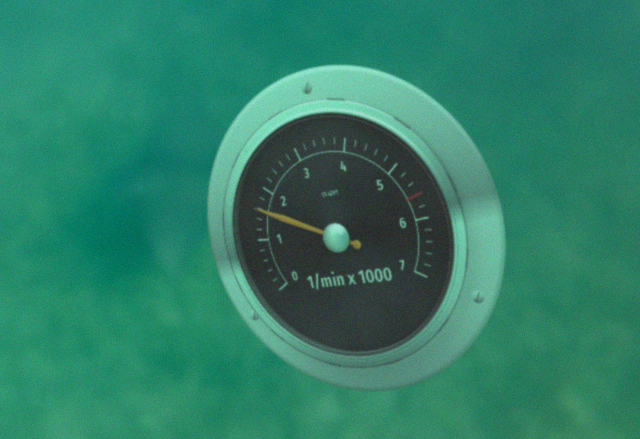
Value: 1600 rpm
